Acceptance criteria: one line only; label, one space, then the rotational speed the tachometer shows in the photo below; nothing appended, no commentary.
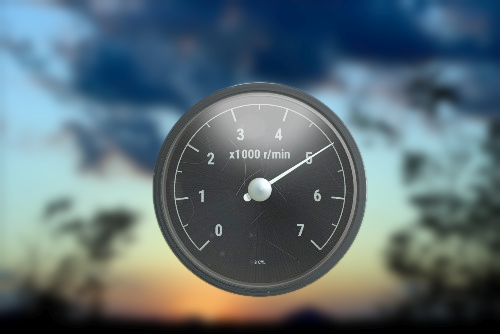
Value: 5000 rpm
